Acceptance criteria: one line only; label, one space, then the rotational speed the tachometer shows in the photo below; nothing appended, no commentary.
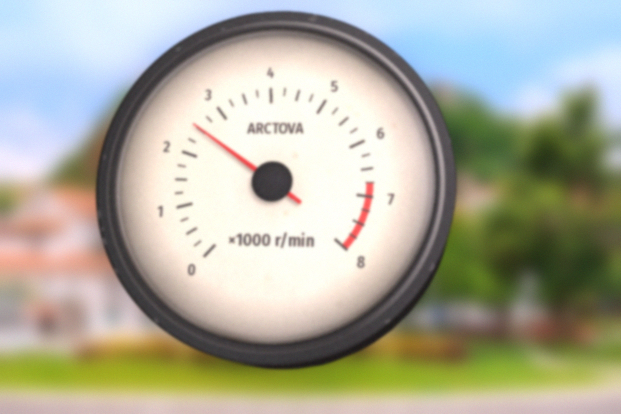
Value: 2500 rpm
